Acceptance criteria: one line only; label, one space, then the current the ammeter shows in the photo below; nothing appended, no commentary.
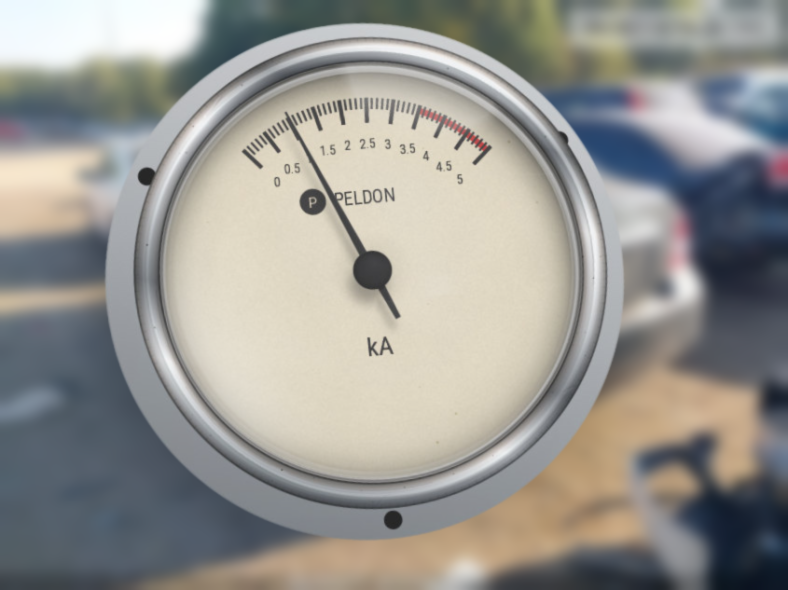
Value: 1 kA
